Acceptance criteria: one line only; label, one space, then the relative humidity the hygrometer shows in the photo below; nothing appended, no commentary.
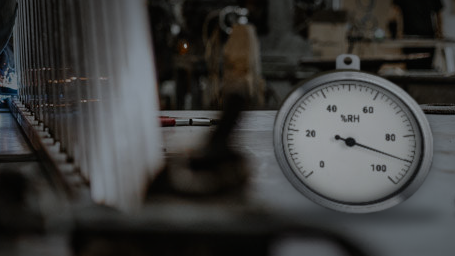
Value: 90 %
